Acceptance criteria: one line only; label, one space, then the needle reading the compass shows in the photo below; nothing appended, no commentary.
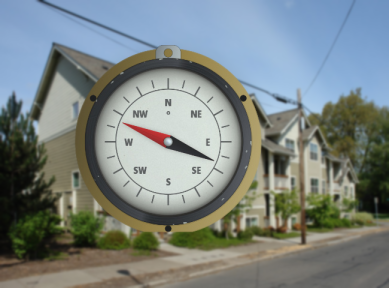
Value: 292.5 °
